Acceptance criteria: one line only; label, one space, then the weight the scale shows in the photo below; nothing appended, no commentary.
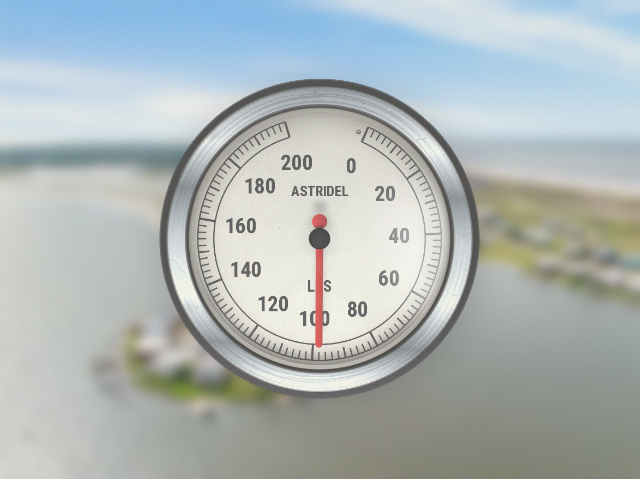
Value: 98 lb
